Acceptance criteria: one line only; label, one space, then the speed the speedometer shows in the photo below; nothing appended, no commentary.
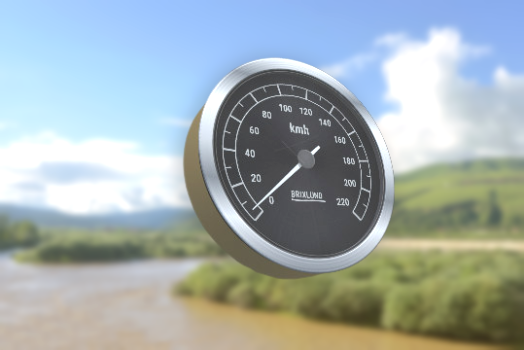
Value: 5 km/h
